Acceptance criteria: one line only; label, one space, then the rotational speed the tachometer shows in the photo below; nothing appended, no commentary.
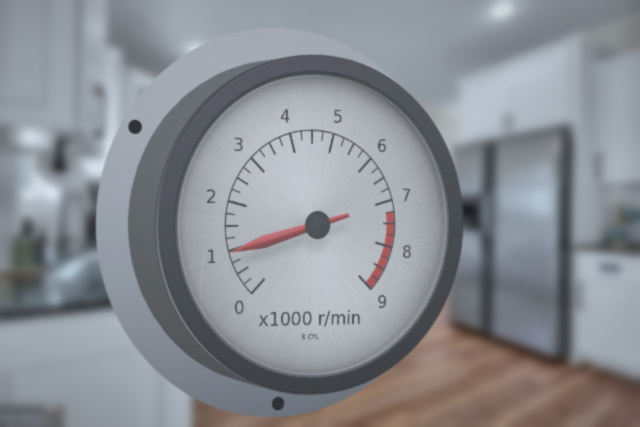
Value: 1000 rpm
